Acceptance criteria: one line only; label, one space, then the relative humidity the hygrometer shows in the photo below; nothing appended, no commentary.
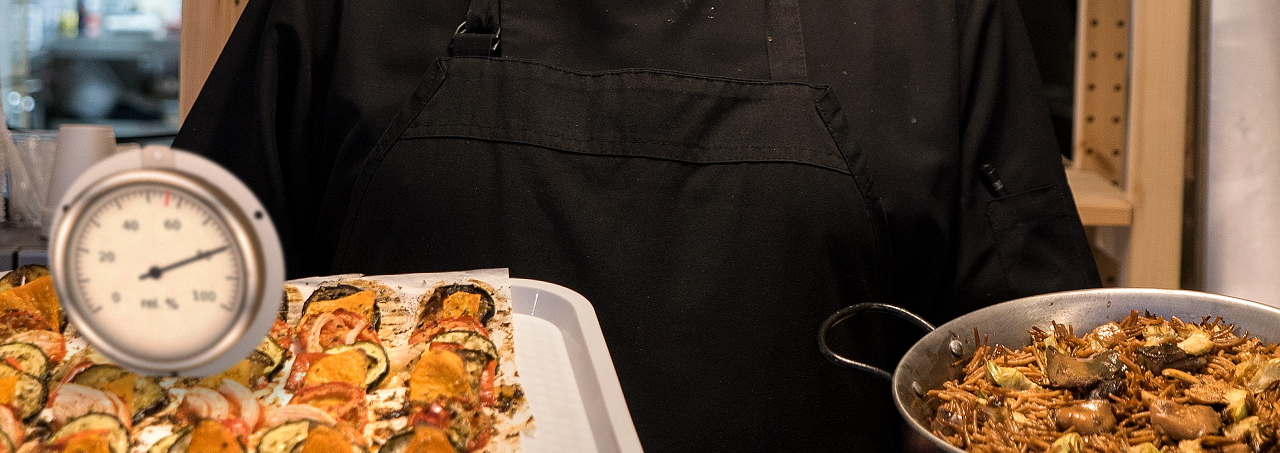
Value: 80 %
